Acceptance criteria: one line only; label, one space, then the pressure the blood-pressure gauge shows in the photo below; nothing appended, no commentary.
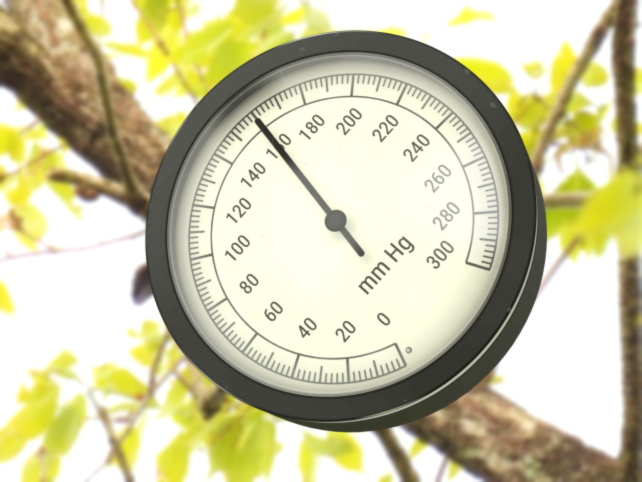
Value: 160 mmHg
